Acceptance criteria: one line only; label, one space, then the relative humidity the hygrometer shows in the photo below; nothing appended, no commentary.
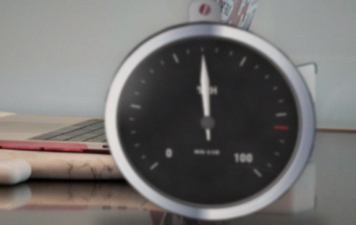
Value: 48 %
